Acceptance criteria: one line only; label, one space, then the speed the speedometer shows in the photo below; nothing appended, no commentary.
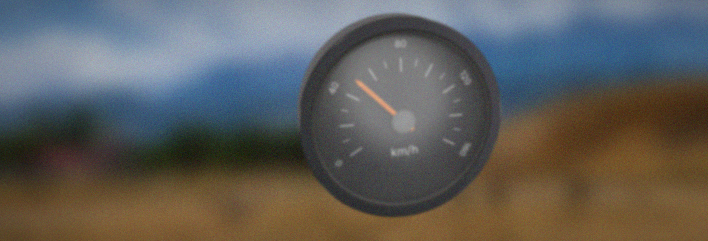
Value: 50 km/h
